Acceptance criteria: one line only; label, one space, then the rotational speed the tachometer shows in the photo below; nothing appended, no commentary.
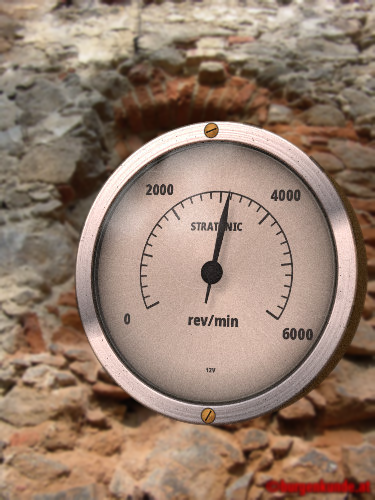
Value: 3200 rpm
